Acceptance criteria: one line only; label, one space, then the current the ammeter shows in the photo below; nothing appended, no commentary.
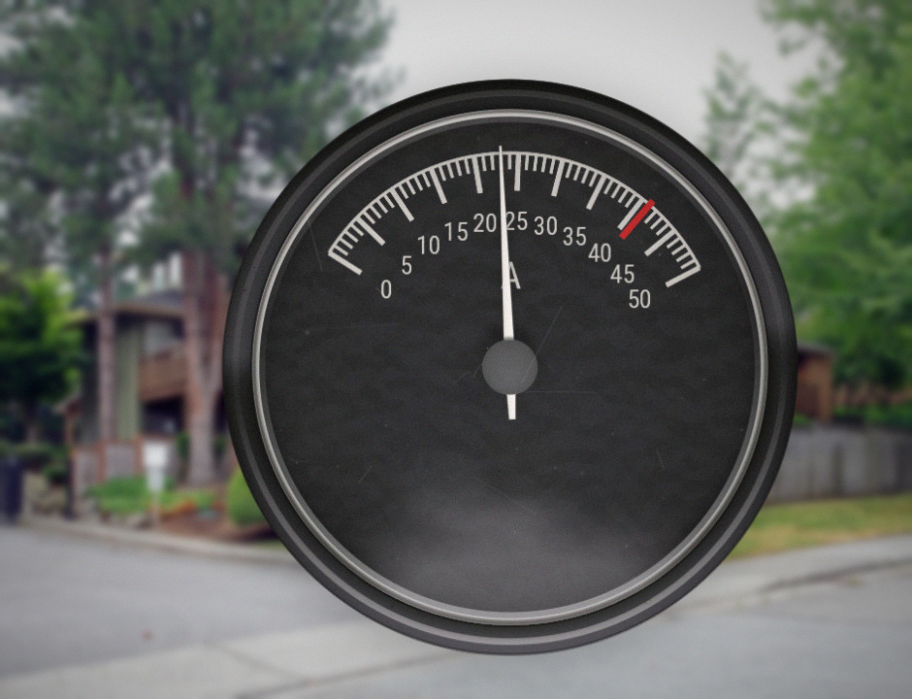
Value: 23 A
